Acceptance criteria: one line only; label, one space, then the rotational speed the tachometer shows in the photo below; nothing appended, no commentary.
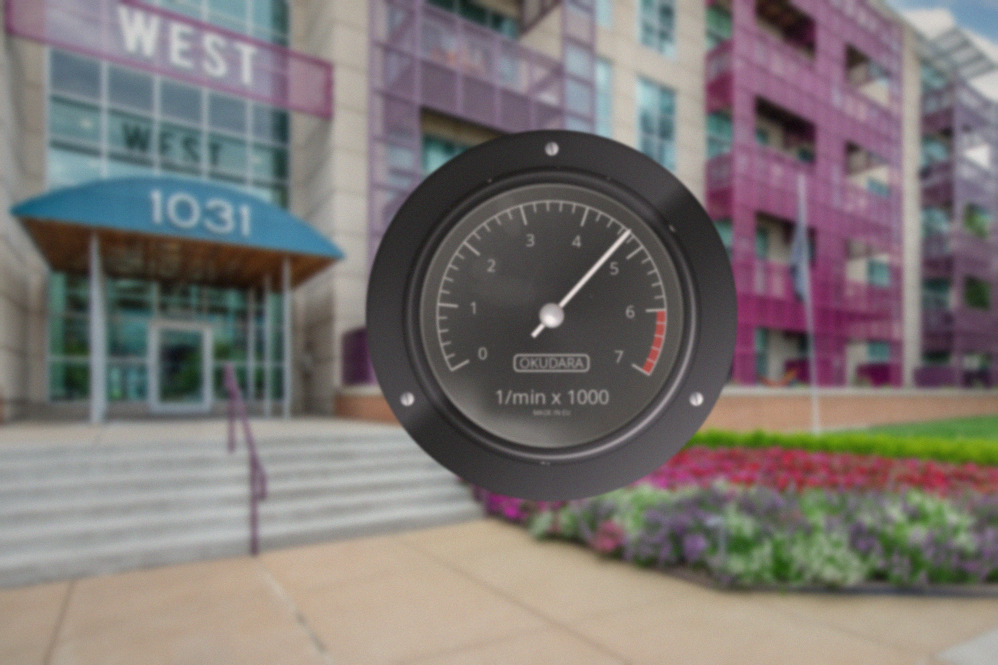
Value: 4700 rpm
